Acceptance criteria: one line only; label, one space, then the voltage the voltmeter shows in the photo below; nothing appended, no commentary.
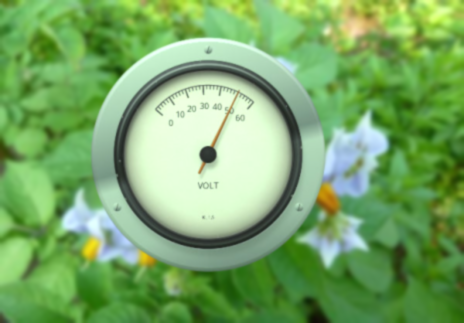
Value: 50 V
